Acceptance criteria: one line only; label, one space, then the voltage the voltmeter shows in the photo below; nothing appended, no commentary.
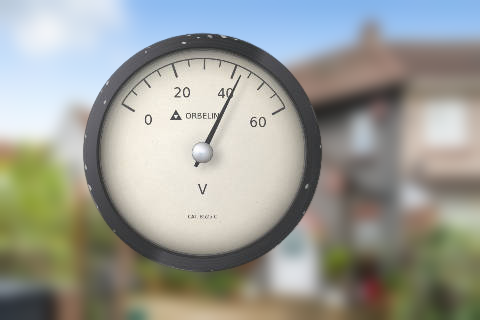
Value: 42.5 V
